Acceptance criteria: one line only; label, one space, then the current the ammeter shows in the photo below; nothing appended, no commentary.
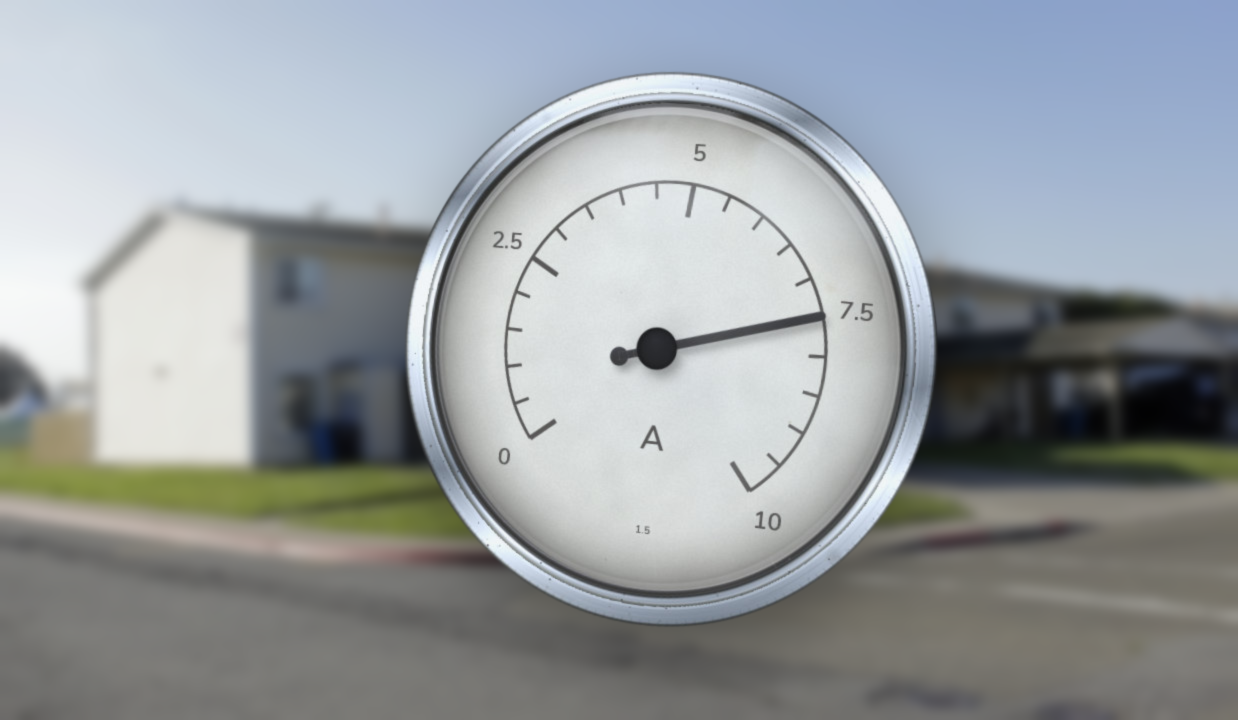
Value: 7.5 A
